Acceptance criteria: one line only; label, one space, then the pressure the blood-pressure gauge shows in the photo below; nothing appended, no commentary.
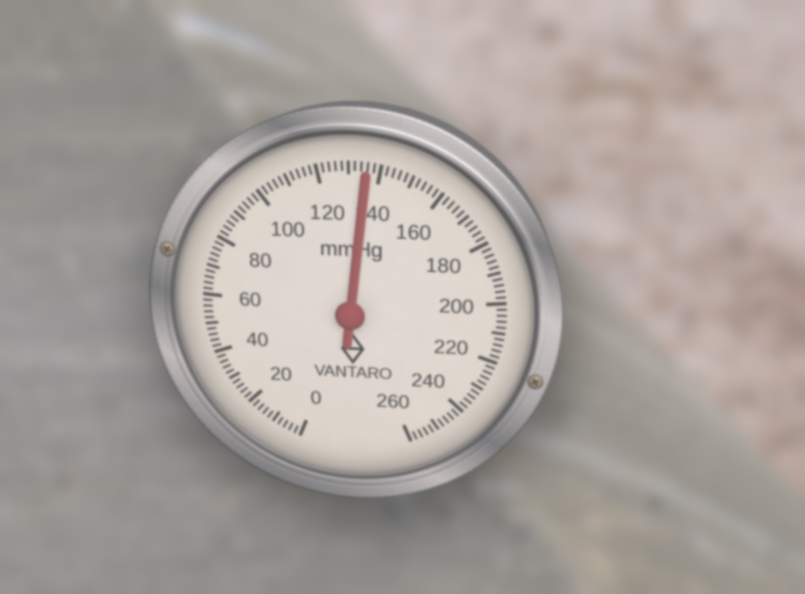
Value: 136 mmHg
